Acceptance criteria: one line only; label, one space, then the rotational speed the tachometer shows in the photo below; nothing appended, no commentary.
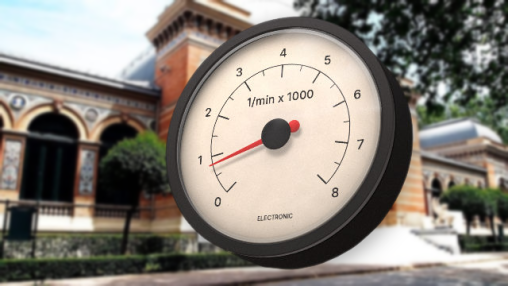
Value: 750 rpm
